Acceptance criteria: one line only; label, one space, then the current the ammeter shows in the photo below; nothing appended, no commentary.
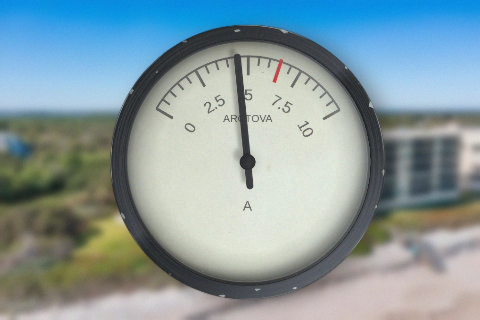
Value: 4.5 A
